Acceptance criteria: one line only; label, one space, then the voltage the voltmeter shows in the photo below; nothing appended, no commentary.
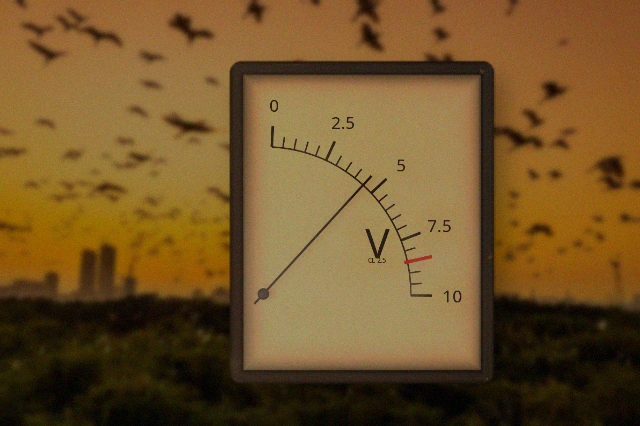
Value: 4.5 V
